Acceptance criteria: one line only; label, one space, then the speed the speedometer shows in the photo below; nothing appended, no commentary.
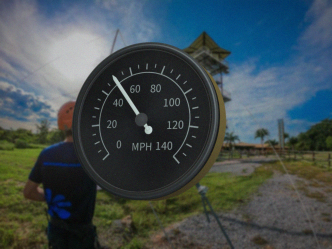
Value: 50 mph
